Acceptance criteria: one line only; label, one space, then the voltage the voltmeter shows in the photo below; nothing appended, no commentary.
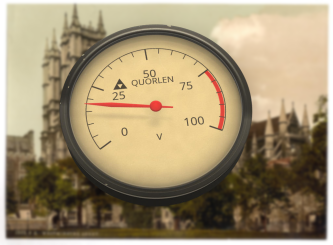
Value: 17.5 V
